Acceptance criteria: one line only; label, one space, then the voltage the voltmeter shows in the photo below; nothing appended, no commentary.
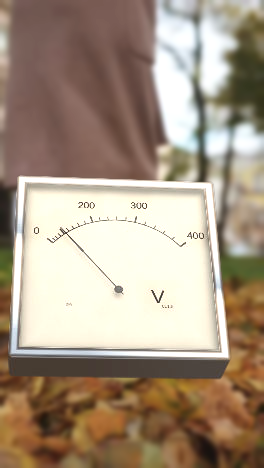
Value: 100 V
